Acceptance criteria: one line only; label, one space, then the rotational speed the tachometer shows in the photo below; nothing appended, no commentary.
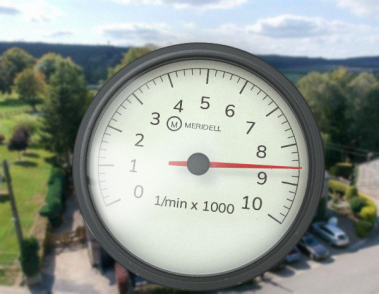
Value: 8600 rpm
